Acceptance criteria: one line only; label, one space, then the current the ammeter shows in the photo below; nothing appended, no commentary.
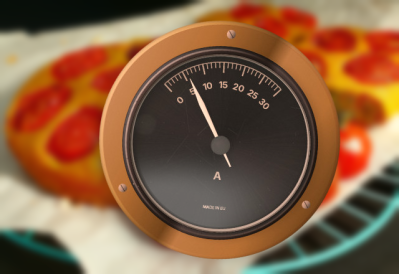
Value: 6 A
